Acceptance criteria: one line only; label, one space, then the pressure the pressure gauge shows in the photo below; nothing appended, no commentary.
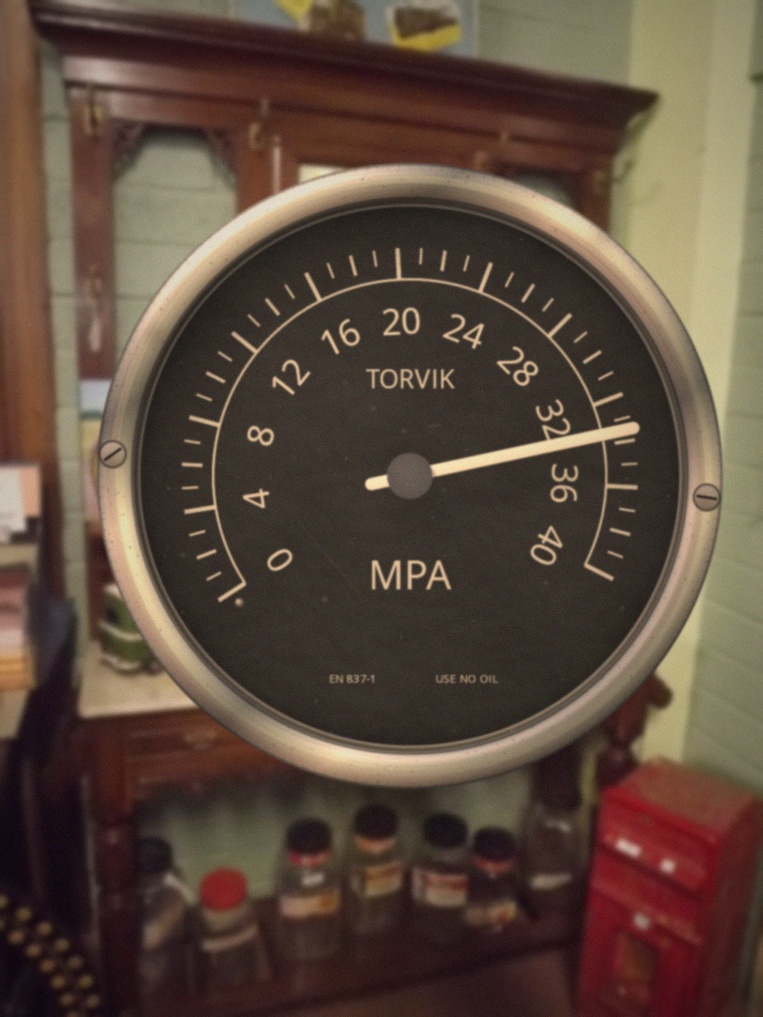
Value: 33.5 MPa
